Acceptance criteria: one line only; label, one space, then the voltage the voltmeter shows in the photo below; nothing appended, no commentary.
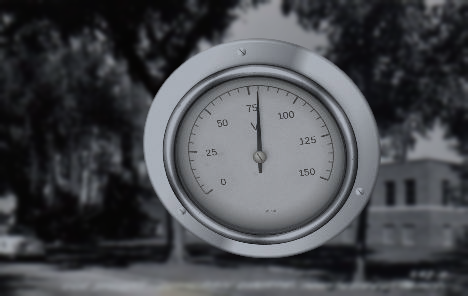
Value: 80 V
